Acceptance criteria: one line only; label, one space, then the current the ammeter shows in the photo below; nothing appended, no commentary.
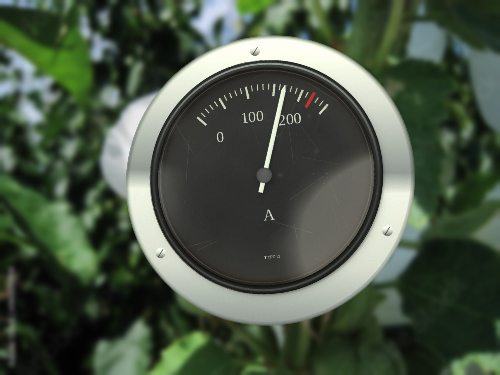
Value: 170 A
